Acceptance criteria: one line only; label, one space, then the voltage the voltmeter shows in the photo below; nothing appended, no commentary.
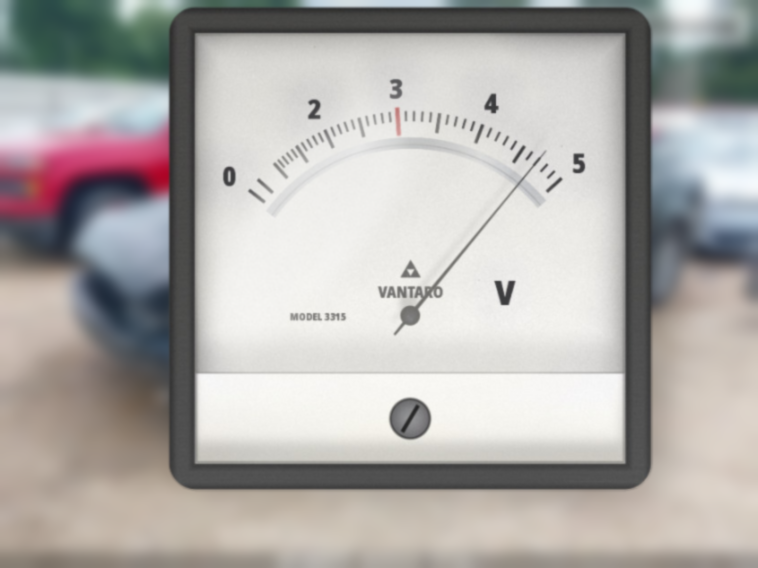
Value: 4.7 V
